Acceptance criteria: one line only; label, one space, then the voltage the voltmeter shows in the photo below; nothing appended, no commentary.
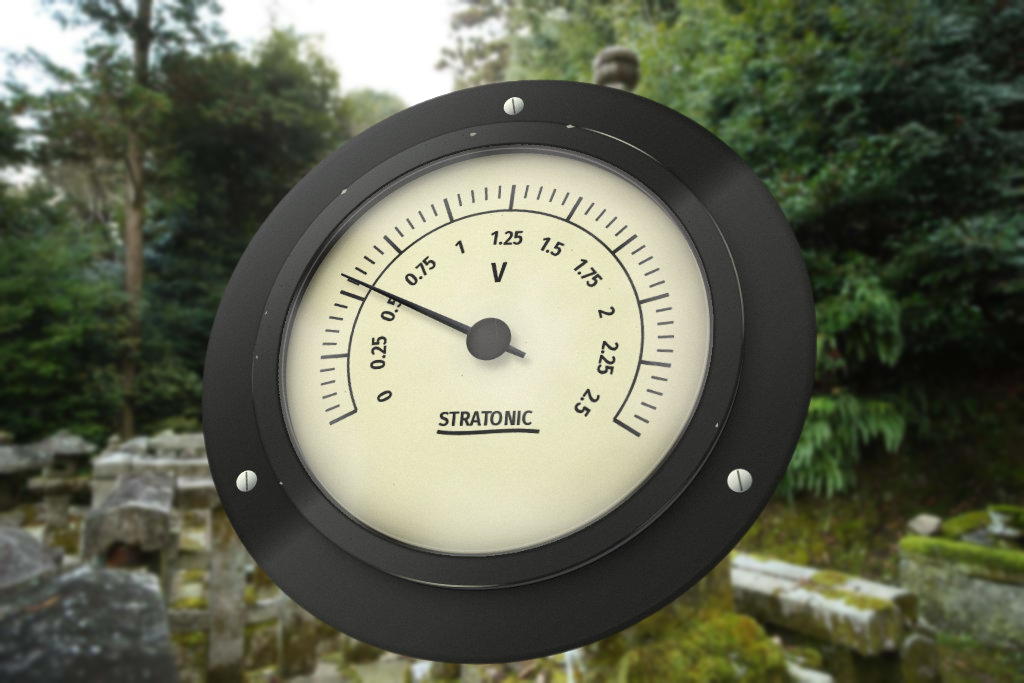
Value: 0.55 V
